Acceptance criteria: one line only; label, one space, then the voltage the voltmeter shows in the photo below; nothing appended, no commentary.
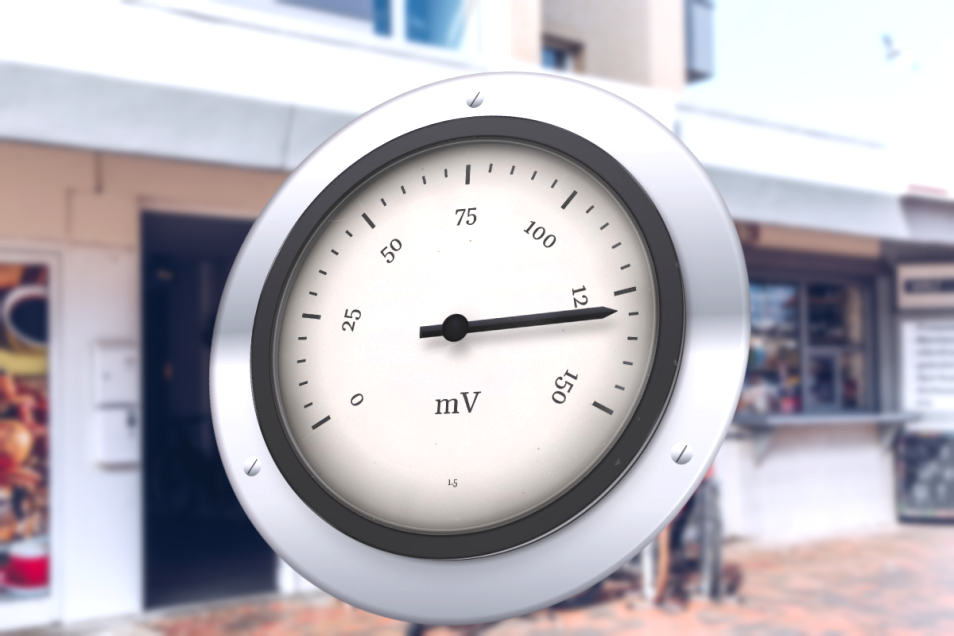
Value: 130 mV
